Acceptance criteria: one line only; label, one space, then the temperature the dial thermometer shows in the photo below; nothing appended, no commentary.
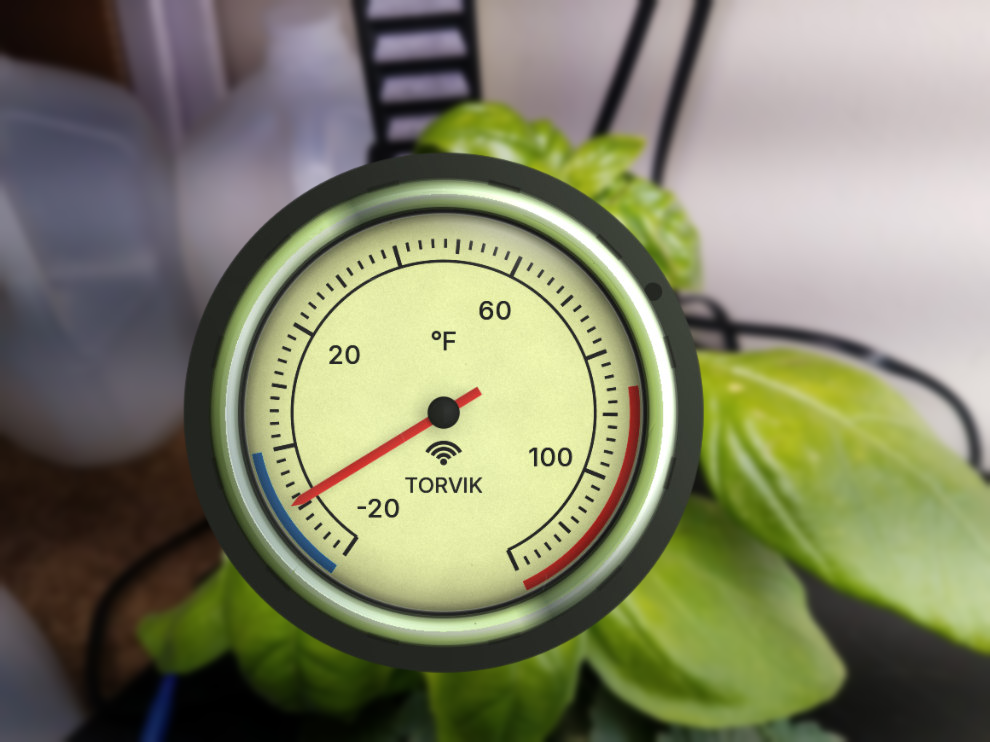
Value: -9 °F
